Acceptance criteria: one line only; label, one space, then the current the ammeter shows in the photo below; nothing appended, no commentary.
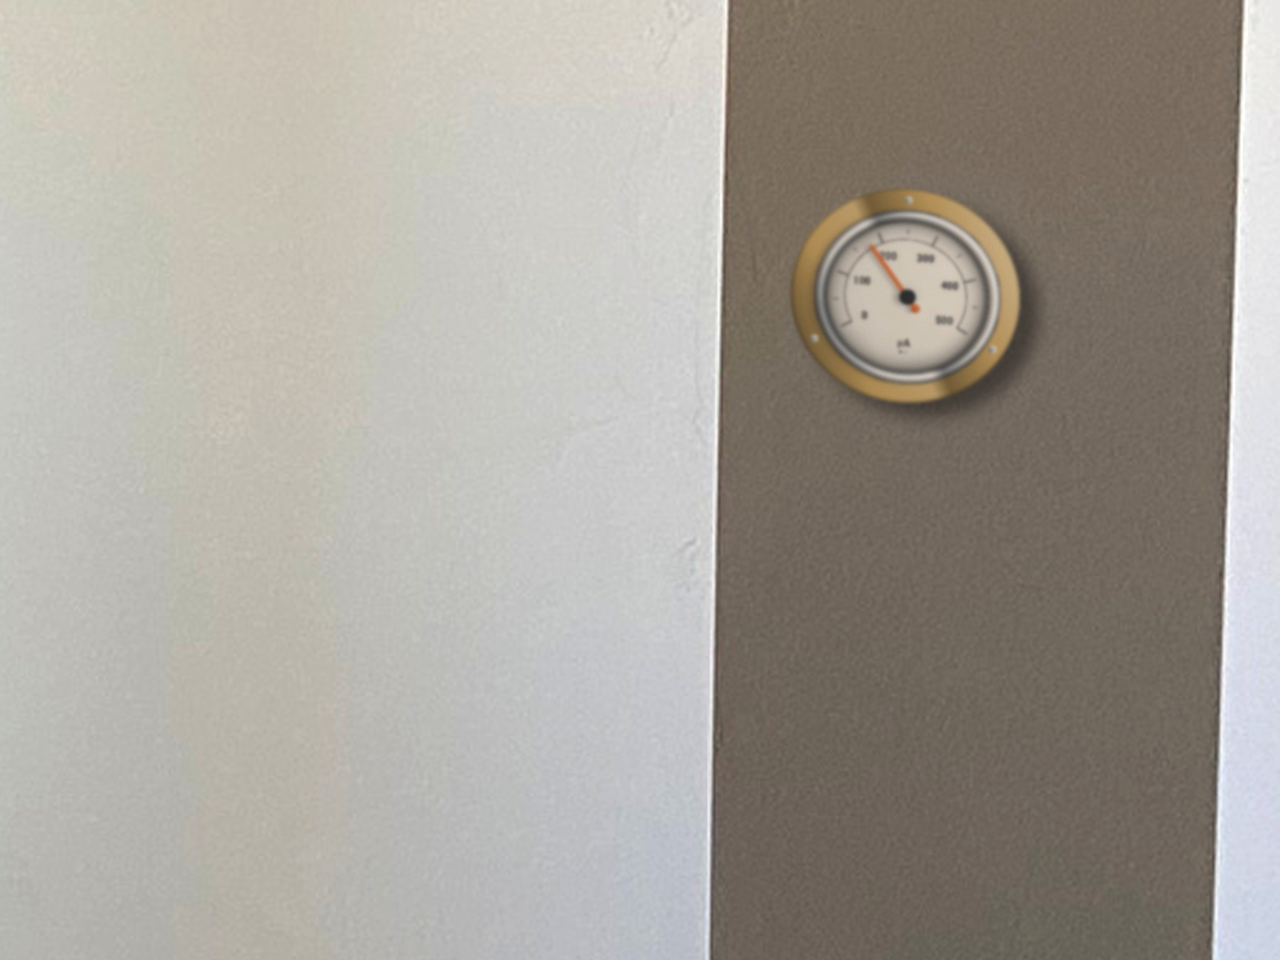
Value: 175 µA
